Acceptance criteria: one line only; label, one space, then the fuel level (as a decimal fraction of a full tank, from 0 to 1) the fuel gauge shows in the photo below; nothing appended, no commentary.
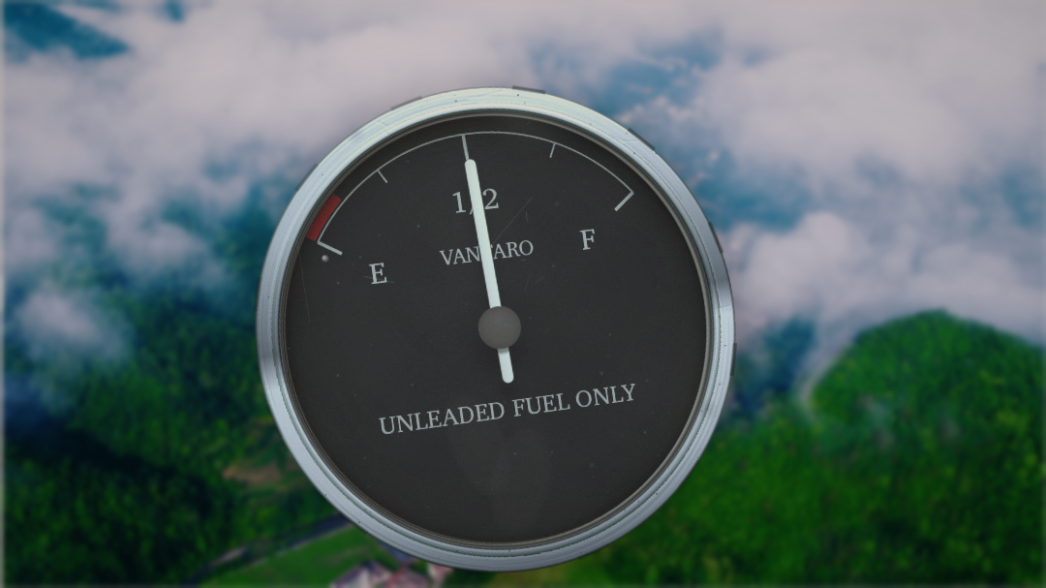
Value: 0.5
